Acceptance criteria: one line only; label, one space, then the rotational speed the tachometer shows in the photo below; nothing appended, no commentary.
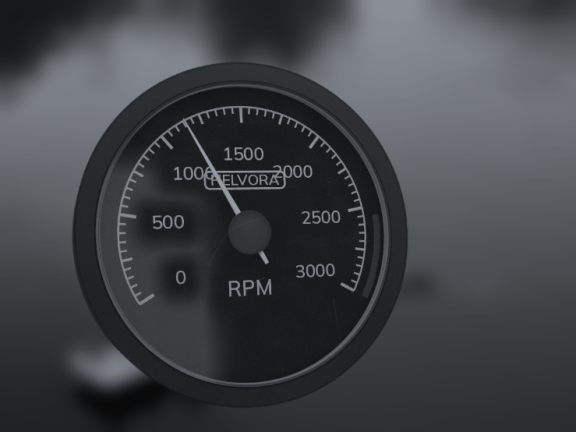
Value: 1150 rpm
